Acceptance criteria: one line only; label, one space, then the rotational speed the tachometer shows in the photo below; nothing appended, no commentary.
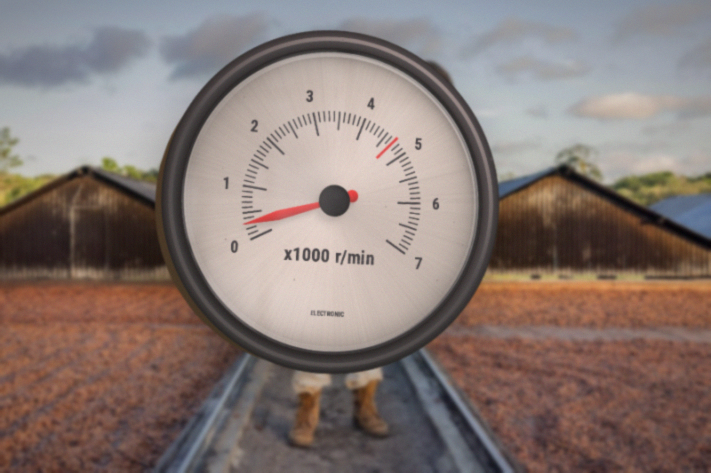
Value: 300 rpm
